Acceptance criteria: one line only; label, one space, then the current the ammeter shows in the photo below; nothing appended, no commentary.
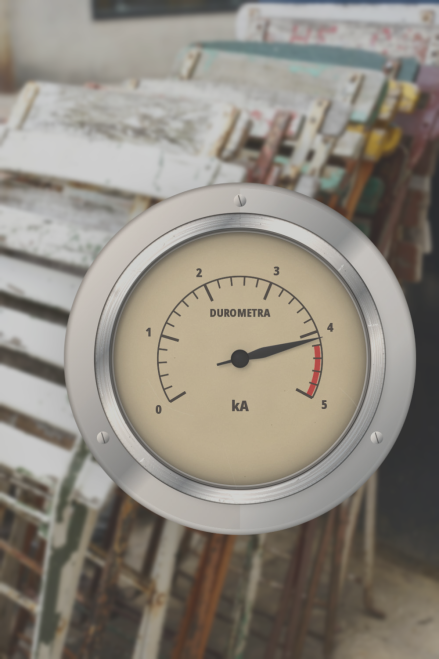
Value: 4.1 kA
